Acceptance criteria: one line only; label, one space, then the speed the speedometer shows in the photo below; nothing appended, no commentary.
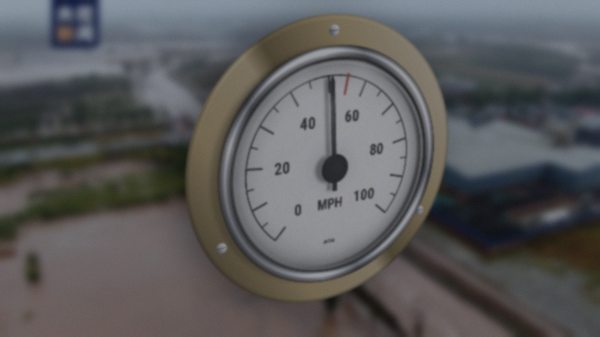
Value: 50 mph
